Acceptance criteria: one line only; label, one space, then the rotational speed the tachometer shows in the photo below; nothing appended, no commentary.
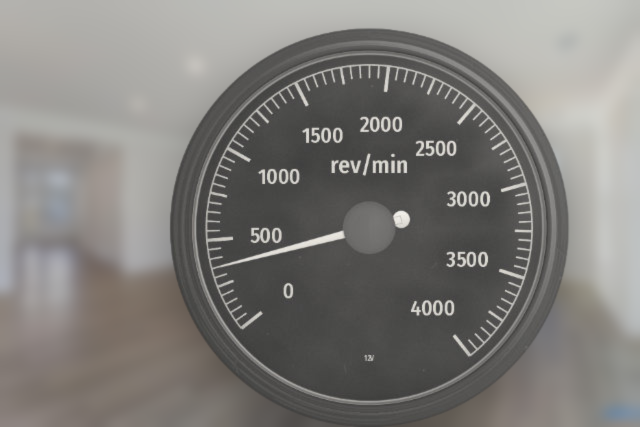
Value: 350 rpm
